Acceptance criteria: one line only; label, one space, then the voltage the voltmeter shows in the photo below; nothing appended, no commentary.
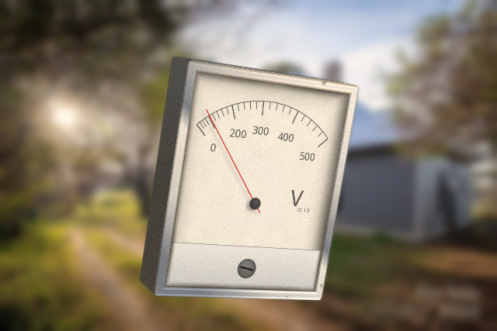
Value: 100 V
